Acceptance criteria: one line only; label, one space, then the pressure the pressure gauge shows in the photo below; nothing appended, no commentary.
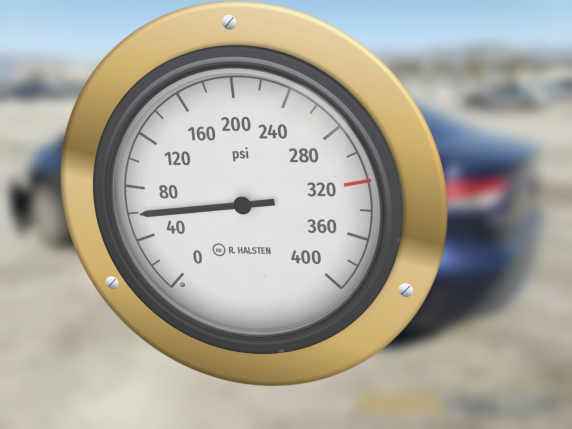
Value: 60 psi
